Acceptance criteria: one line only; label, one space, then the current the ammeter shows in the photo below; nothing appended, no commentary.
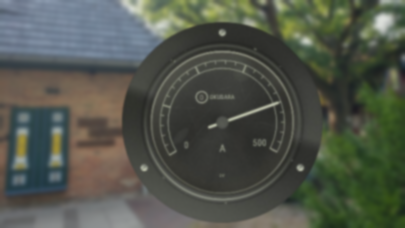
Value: 400 A
